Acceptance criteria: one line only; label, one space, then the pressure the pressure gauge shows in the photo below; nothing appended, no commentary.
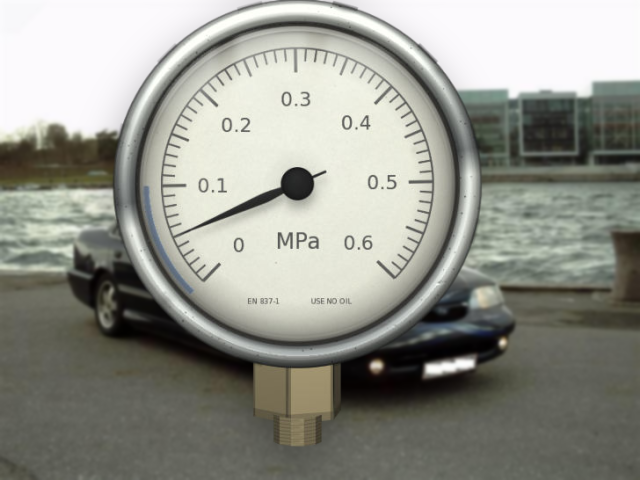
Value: 0.05 MPa
